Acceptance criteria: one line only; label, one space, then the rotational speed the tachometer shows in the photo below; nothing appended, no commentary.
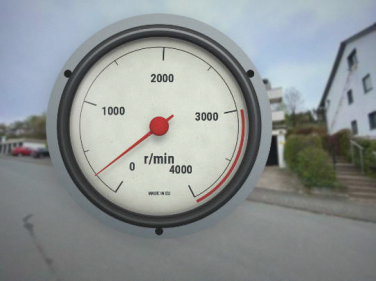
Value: 250 rpm
